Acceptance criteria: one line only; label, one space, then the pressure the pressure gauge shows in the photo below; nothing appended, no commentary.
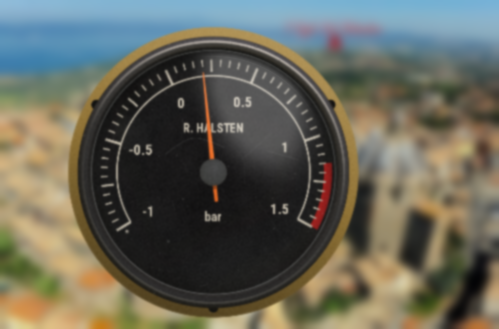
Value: 0.2 bar
